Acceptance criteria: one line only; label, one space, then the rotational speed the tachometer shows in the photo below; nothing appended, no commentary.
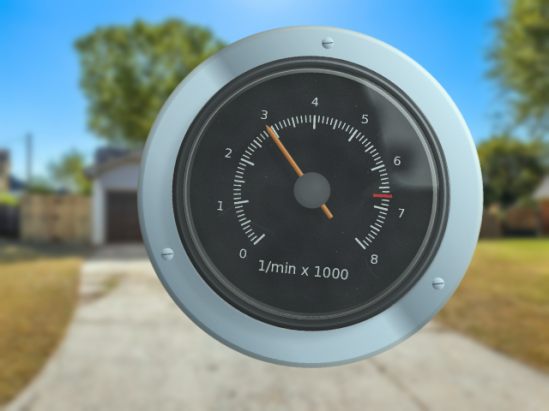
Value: 2900 rpm
